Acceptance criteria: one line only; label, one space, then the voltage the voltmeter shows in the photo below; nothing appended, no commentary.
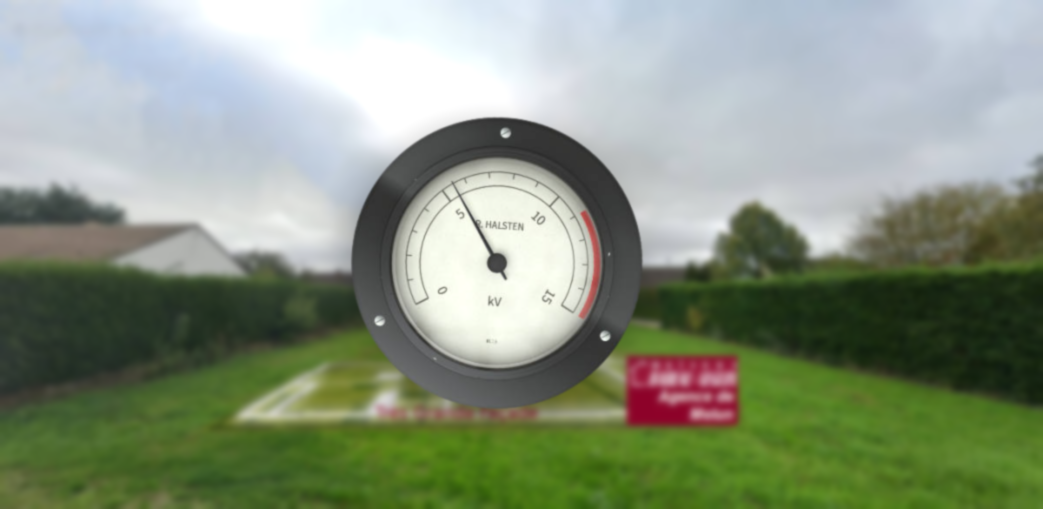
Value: 5.5 kV
